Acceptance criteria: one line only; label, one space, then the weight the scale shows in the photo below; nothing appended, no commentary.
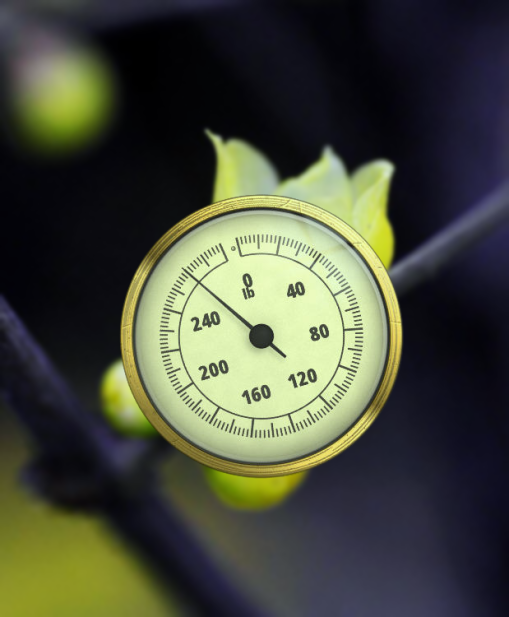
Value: 260 lb
